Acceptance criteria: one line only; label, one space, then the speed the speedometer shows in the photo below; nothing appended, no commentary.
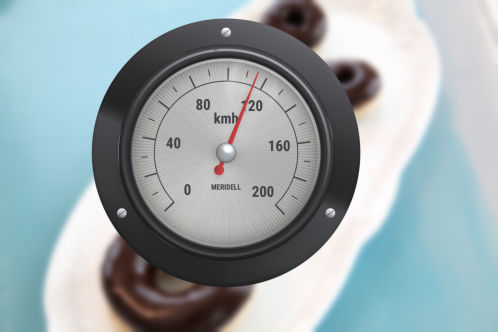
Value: 115 km/h
